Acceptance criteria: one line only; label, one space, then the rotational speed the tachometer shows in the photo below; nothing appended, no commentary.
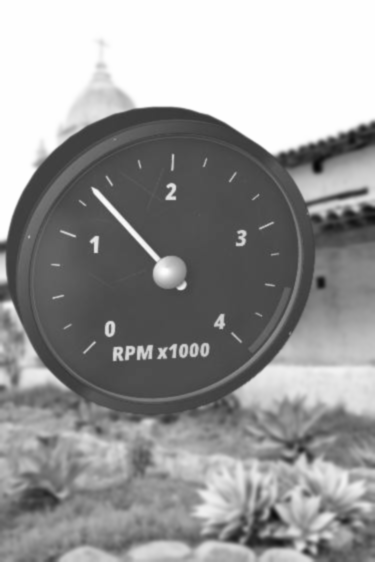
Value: 1375 rpm
